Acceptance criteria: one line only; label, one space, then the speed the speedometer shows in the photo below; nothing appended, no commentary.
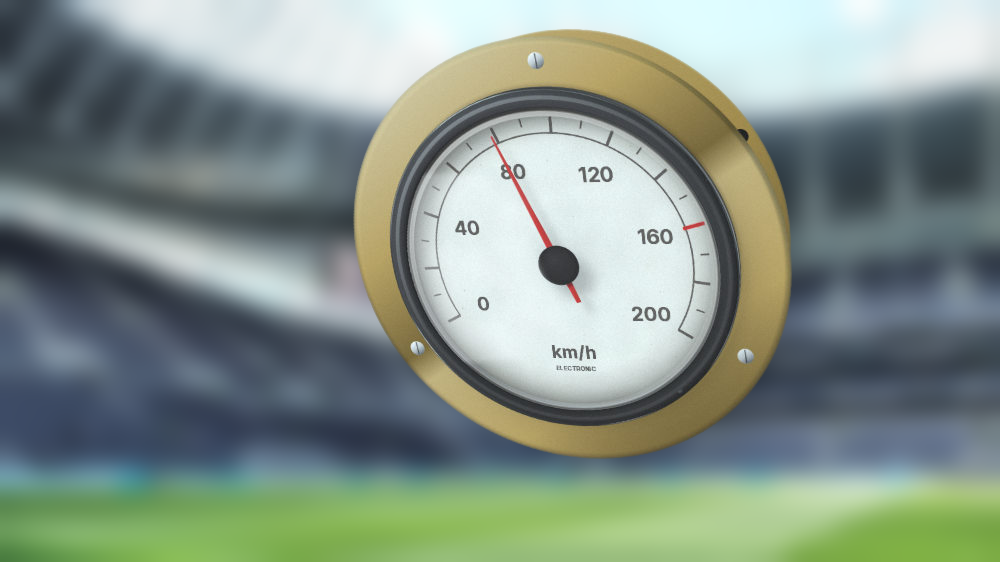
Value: 80 km/h
